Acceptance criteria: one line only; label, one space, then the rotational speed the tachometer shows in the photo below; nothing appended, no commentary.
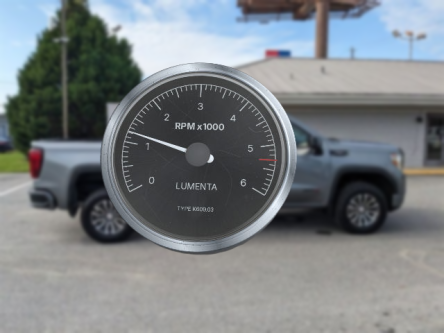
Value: 1200 rpm
